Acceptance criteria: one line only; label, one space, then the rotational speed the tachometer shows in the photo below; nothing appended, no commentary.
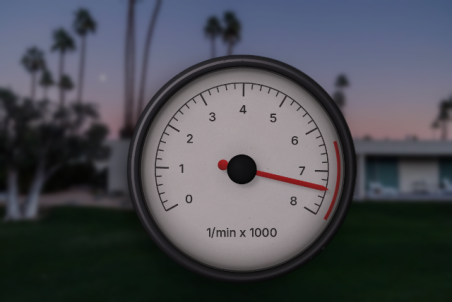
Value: 7400 rpm
